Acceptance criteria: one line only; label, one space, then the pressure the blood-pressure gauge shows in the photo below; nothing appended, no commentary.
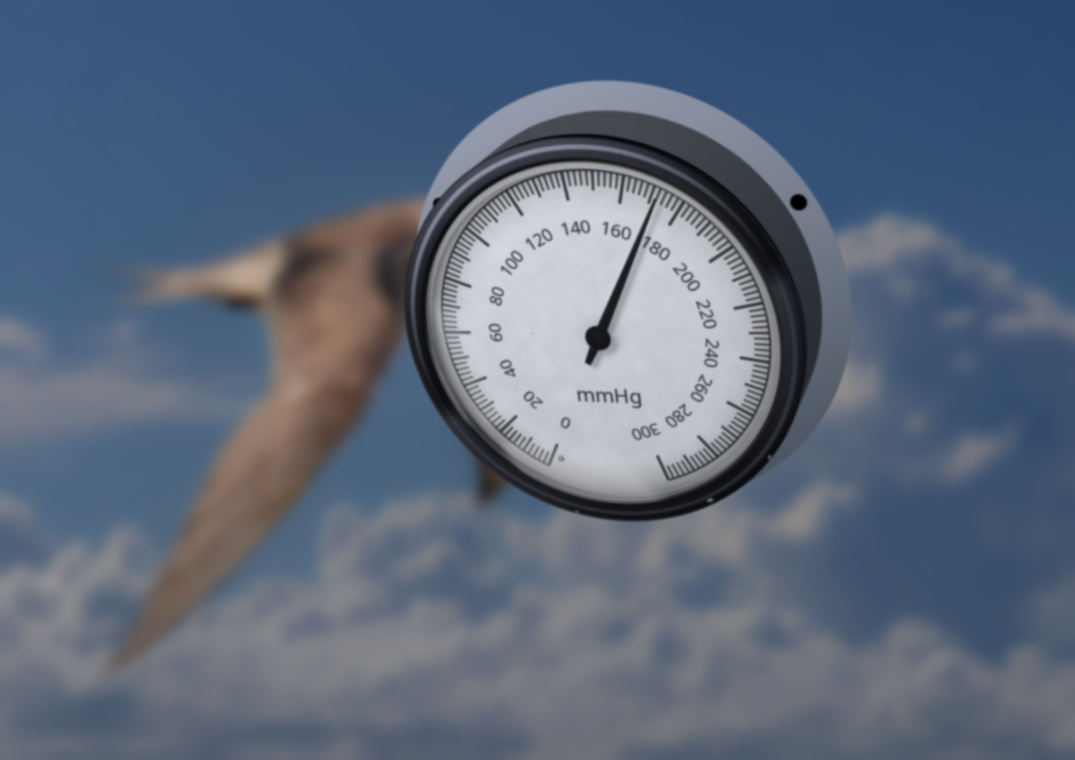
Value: 172 mmHg
